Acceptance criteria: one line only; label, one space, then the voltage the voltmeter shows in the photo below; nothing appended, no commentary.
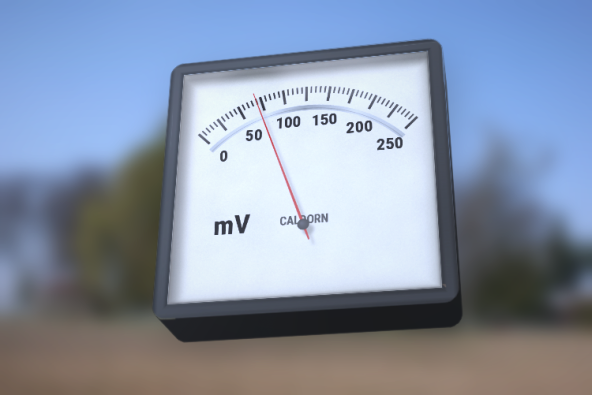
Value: 70 mV
